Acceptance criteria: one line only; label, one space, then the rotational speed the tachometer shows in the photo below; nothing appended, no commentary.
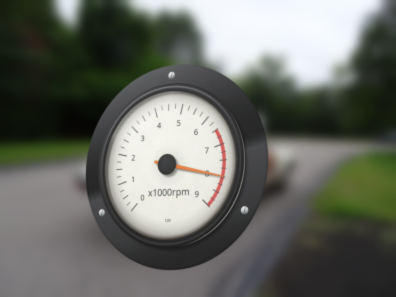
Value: 8000 rpm
